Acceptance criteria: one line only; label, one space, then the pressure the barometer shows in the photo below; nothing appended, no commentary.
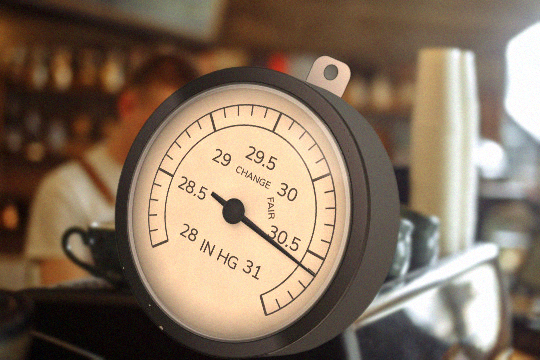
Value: 30.6 inHg
